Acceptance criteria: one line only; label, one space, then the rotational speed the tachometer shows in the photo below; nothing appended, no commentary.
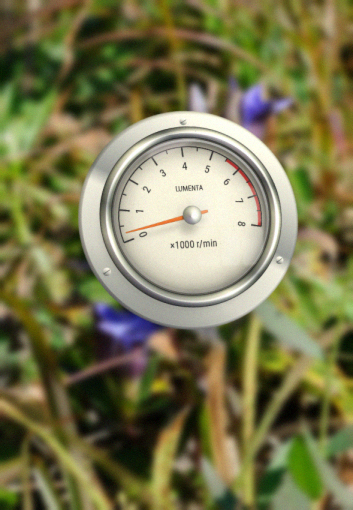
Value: 250 rpm
